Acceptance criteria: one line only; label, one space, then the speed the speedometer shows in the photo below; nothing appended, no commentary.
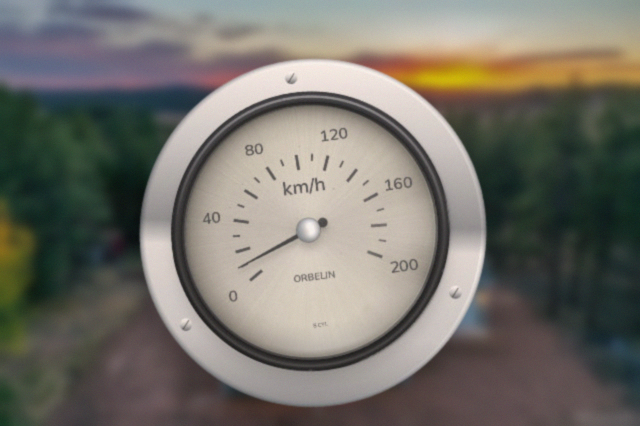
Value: 10 km/h
